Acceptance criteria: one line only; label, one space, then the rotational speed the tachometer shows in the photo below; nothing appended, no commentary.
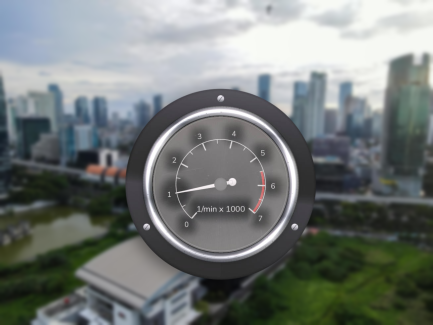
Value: 1000 rpm
